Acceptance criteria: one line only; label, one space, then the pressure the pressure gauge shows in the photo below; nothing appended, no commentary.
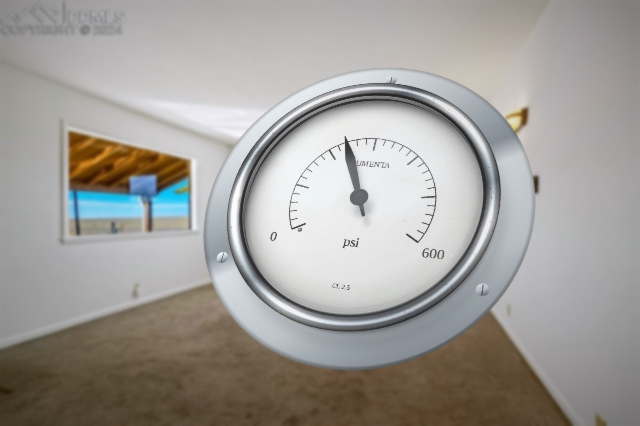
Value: 240 psi
